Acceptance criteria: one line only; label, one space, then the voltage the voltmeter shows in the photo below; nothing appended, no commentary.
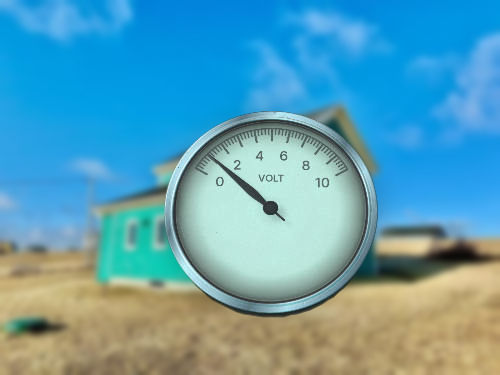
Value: 1 V
